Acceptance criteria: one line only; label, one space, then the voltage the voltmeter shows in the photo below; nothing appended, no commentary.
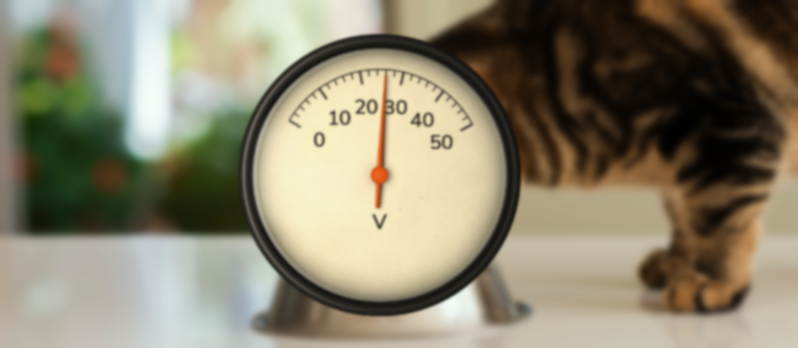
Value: 26 V
